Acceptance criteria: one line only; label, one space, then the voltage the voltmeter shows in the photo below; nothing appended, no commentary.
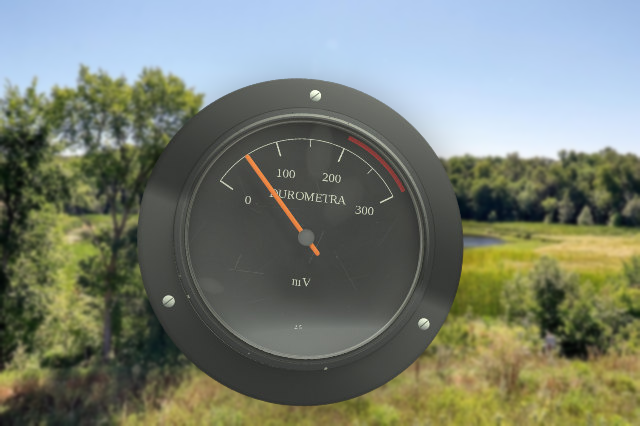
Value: 50 mV
